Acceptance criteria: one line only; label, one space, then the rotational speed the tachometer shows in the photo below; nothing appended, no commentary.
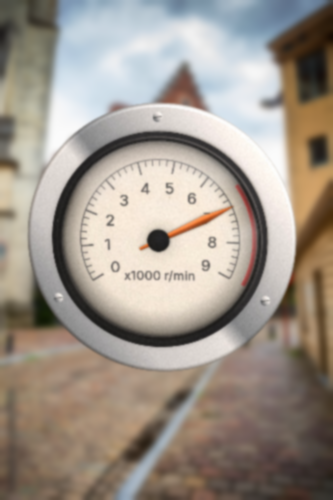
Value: 7000 rpm
